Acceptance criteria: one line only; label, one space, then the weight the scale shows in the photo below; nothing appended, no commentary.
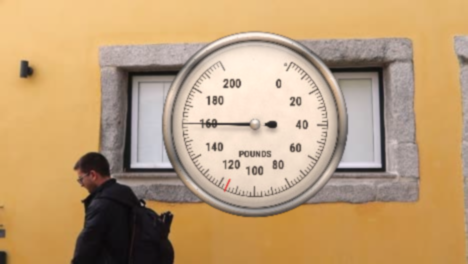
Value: 160 lb
